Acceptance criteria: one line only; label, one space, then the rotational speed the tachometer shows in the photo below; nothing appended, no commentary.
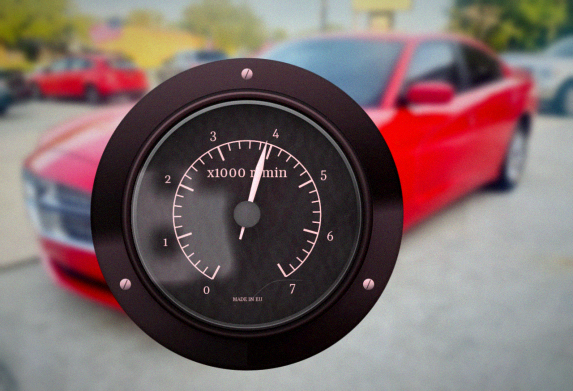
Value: 3900 rpm
